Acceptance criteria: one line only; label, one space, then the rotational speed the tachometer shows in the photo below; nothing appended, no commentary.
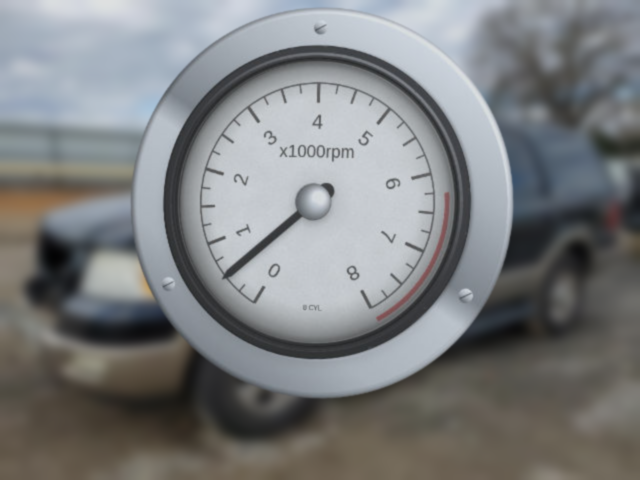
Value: 500 rpm
